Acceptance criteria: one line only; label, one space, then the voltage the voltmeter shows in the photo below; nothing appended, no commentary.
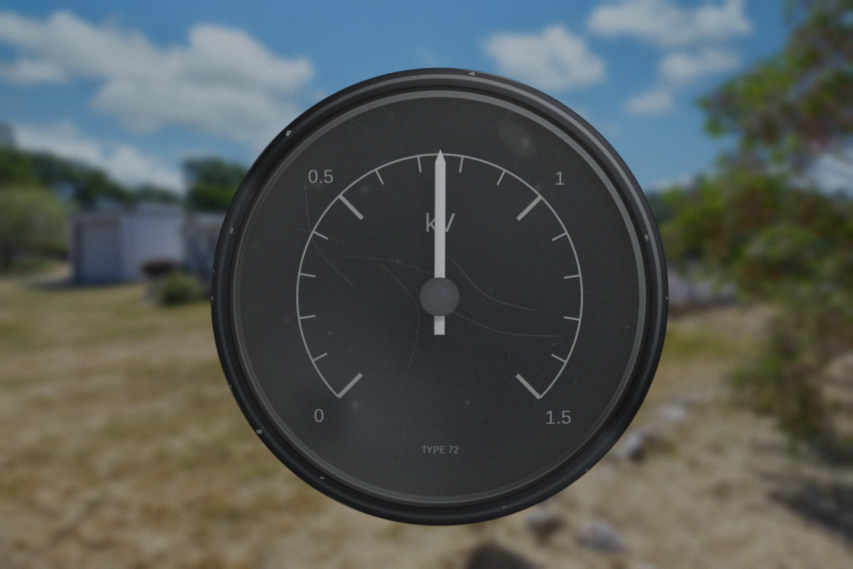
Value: 0.75 kV
